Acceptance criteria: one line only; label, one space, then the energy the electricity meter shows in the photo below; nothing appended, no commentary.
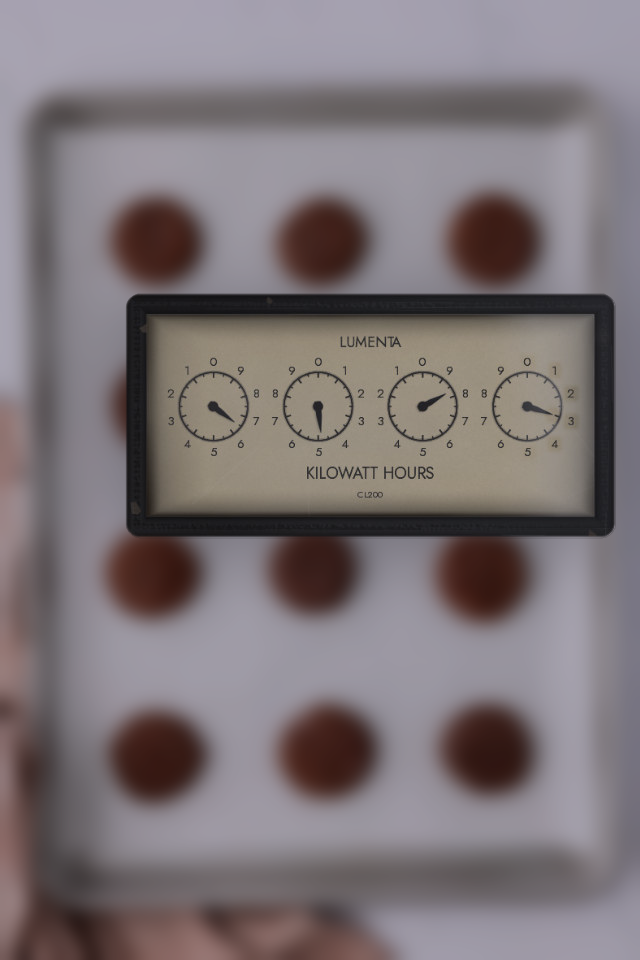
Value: 6483 kWh
